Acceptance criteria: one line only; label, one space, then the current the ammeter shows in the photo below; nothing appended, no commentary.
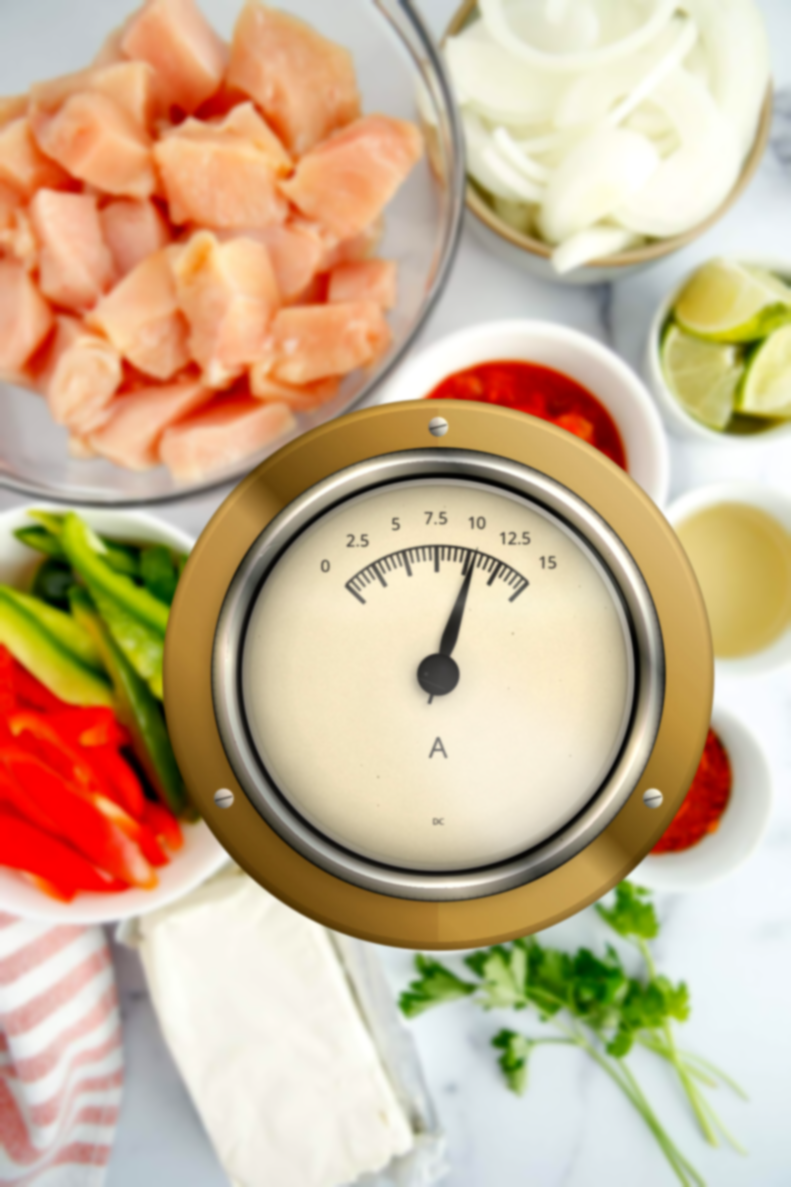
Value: 10.5 A
